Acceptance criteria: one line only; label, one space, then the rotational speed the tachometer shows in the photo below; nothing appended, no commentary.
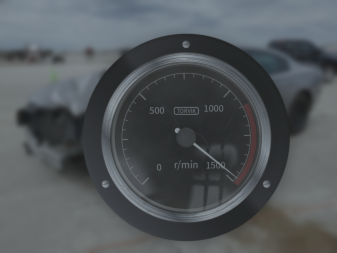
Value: 1475 rpm
